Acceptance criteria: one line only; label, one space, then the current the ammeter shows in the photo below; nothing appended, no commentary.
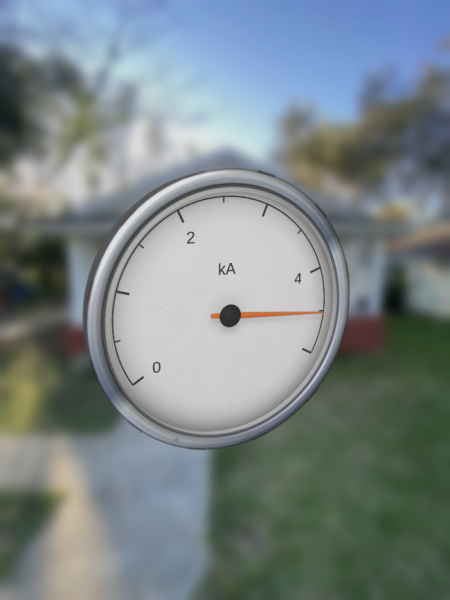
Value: 4.5 kA
